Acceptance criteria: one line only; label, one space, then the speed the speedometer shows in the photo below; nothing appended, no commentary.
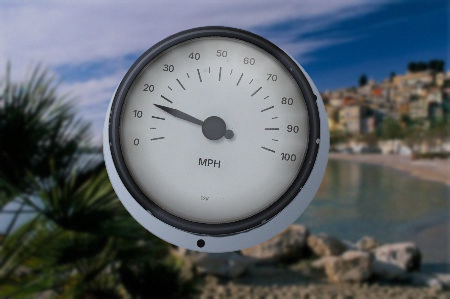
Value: 15 mph
